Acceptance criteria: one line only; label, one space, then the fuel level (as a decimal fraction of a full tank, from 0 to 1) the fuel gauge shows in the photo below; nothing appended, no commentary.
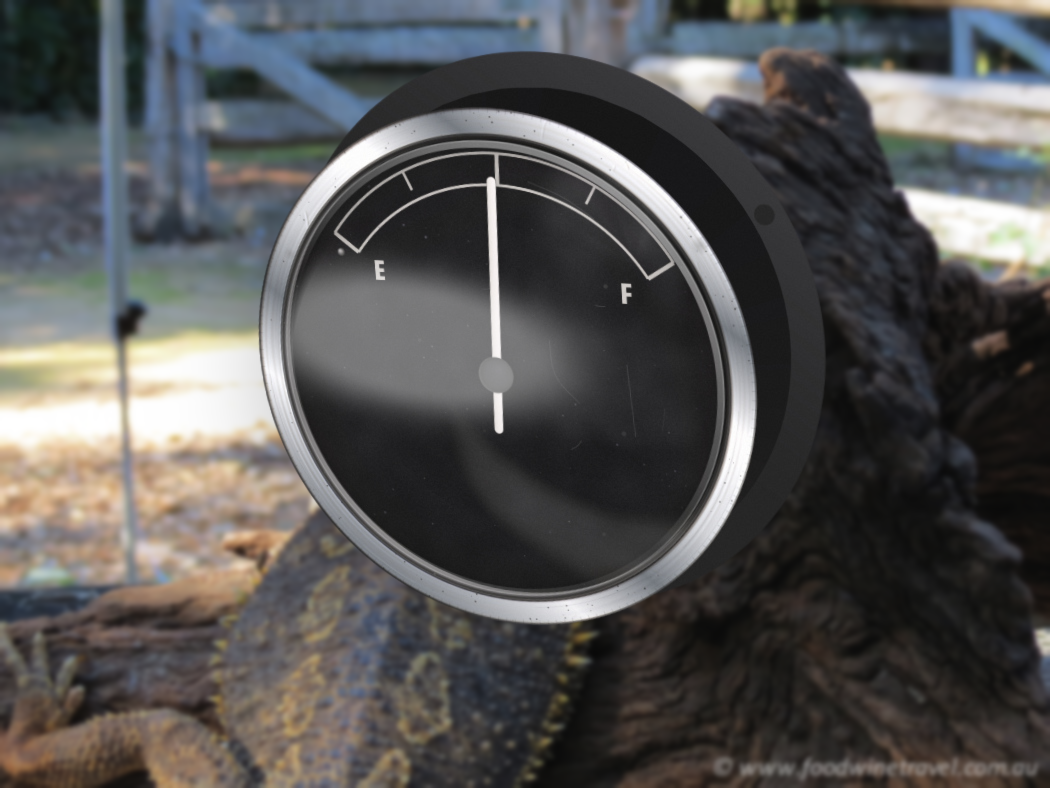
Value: 0.5
